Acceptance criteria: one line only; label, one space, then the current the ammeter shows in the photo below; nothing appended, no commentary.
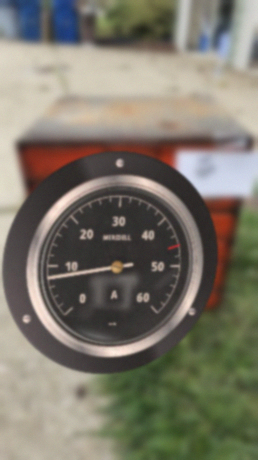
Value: 8 A
